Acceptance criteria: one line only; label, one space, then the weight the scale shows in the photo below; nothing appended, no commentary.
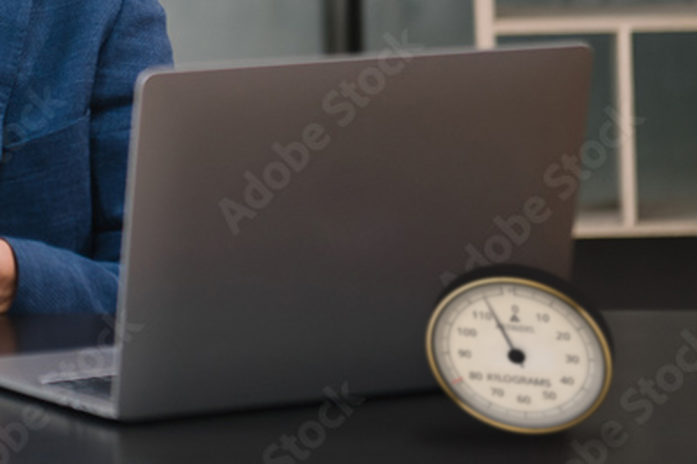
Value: 115 kg
